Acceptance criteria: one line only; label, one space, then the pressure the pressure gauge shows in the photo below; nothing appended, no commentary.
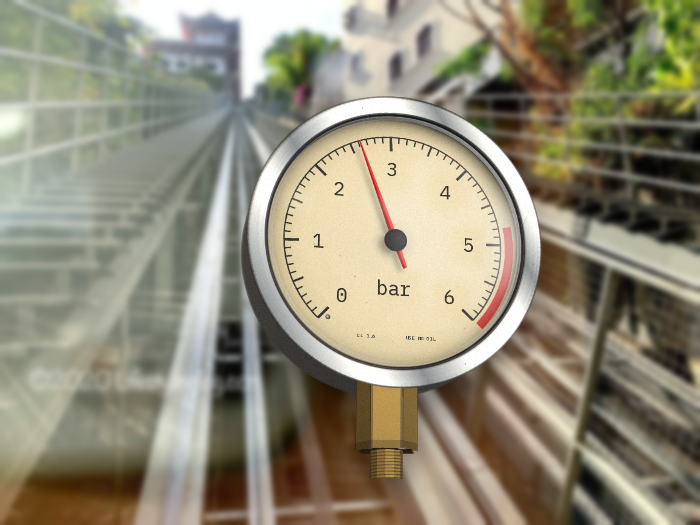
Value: 2.6 bar
